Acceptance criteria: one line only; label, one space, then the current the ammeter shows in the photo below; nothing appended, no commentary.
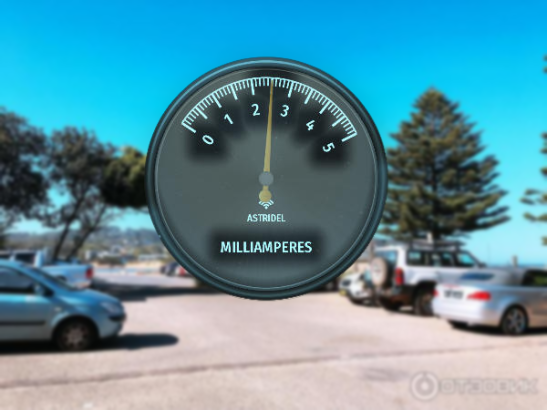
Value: 2.5 mA
